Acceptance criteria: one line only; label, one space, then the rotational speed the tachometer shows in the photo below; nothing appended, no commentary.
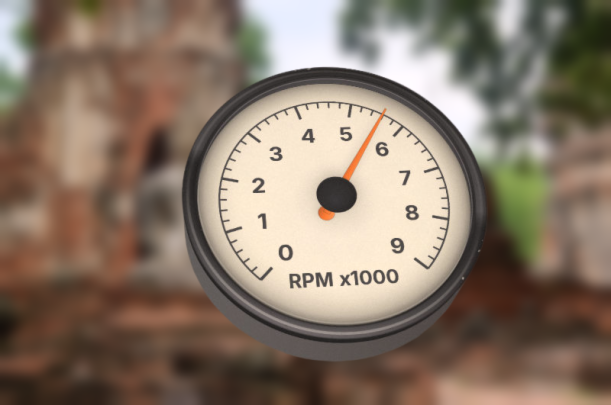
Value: 5600 rpm
